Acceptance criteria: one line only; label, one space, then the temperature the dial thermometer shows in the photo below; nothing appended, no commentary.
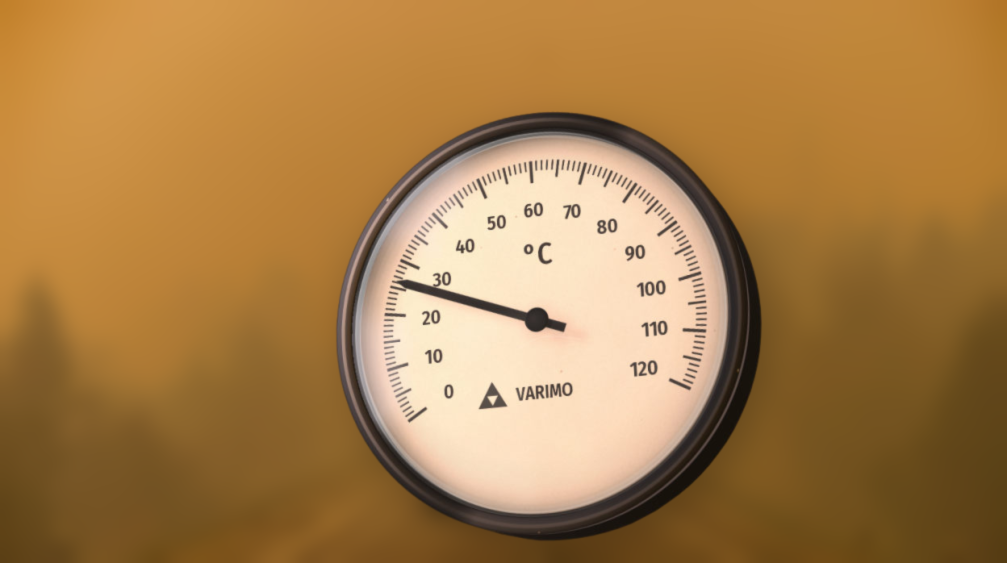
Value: 26 °C
